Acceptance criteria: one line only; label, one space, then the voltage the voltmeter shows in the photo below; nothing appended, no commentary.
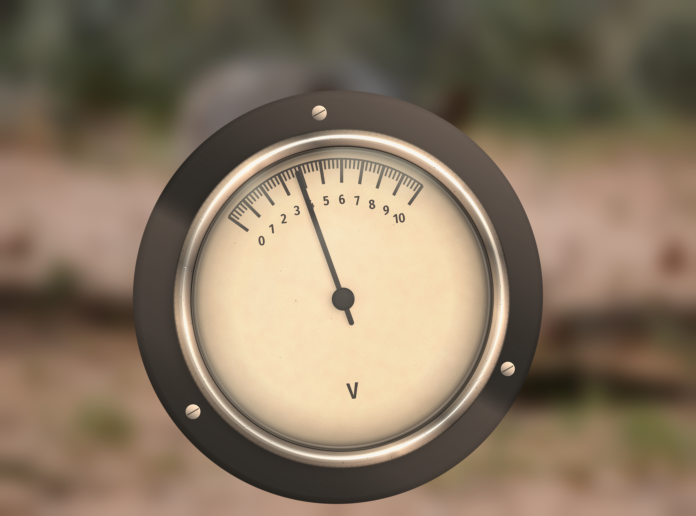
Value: 3.8 V
